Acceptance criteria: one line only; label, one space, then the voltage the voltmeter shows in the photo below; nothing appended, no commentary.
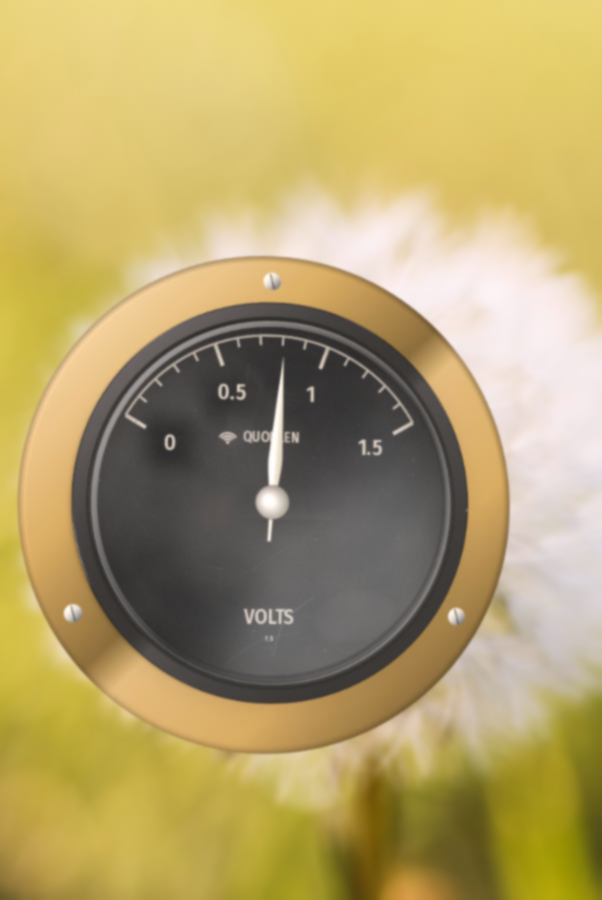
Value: 0.8 V
